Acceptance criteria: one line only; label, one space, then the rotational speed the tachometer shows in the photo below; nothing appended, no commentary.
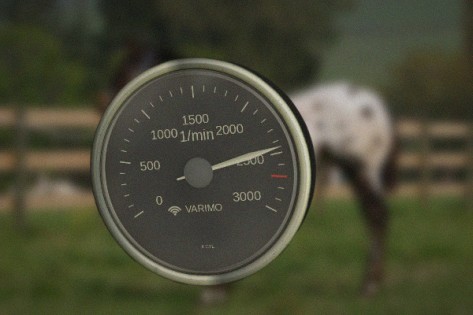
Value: 2450 rpm
